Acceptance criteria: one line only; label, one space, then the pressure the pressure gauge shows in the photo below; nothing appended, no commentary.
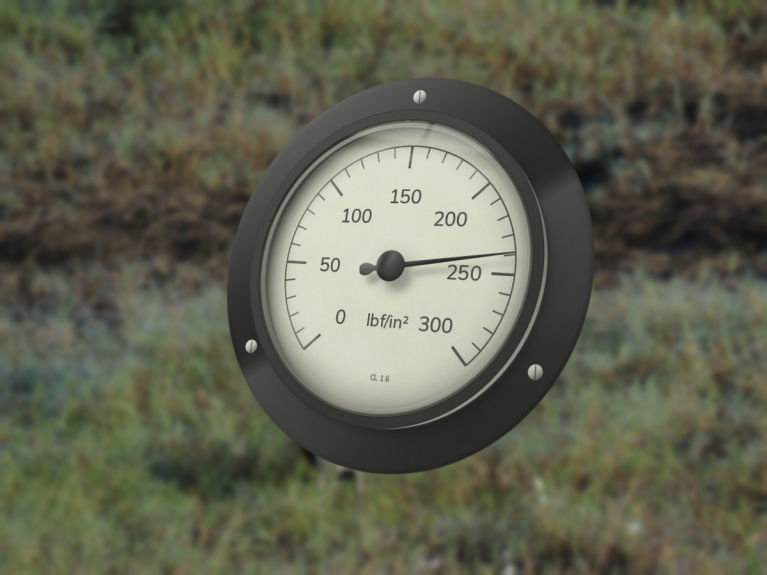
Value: 240 psi
